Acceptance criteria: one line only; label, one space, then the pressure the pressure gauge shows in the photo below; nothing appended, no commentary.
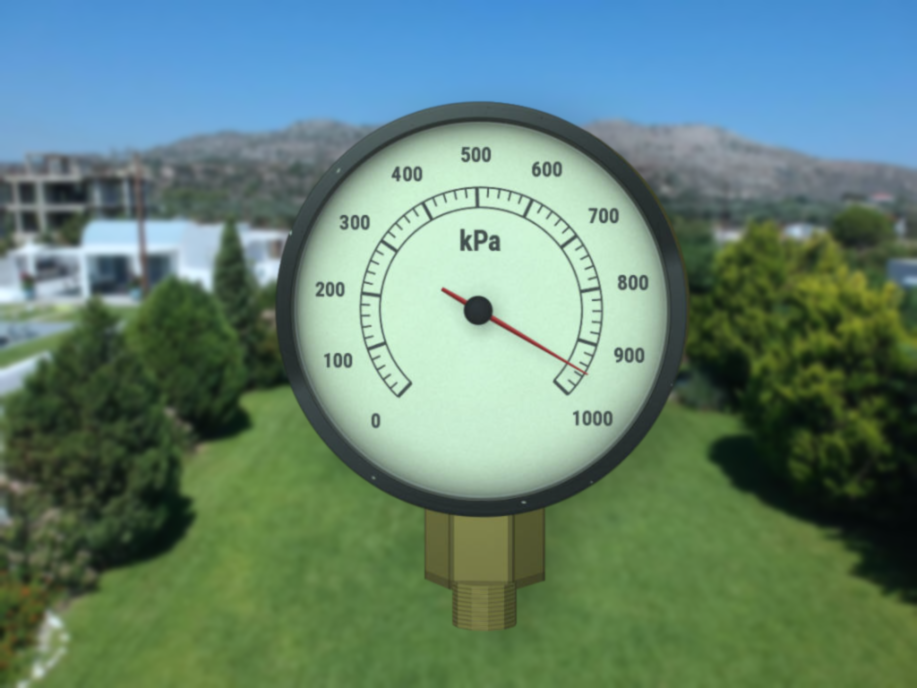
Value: 950 kPa
